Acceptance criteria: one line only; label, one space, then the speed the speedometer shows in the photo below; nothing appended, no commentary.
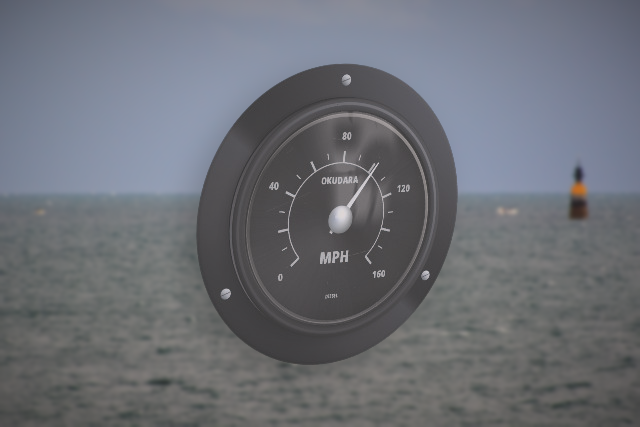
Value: 100 mph
